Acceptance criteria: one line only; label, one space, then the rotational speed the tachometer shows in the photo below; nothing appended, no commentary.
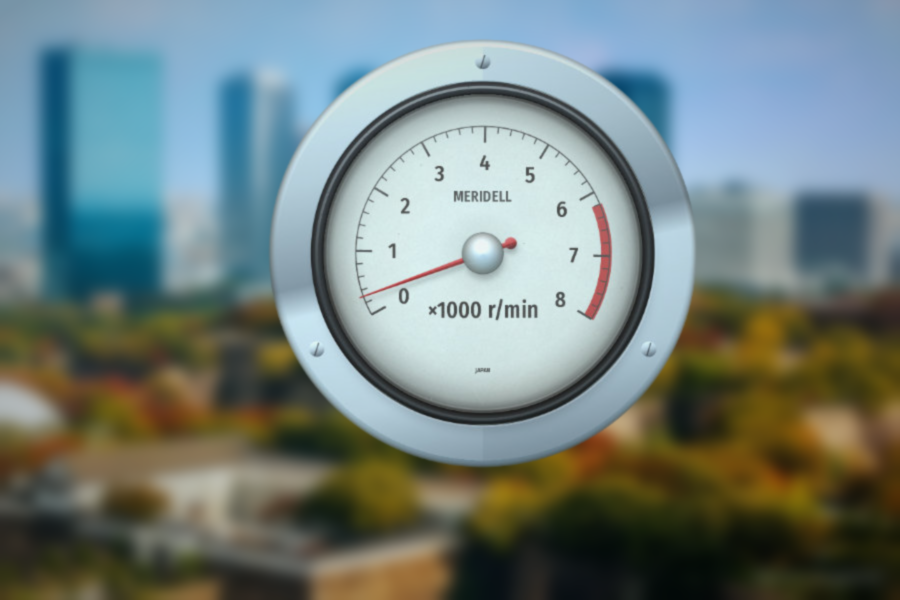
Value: 300 rpm
